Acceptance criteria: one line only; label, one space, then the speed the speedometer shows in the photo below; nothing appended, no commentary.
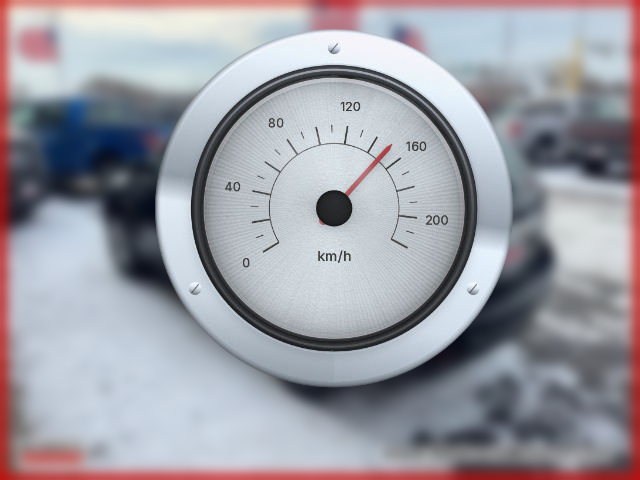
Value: 150 km/h
